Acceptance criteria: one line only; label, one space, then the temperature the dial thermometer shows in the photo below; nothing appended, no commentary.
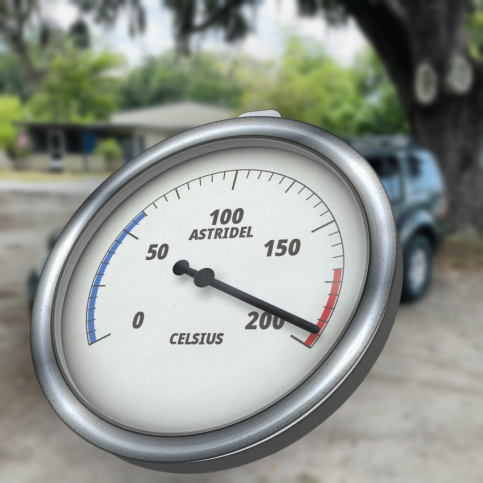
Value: 195 °C
